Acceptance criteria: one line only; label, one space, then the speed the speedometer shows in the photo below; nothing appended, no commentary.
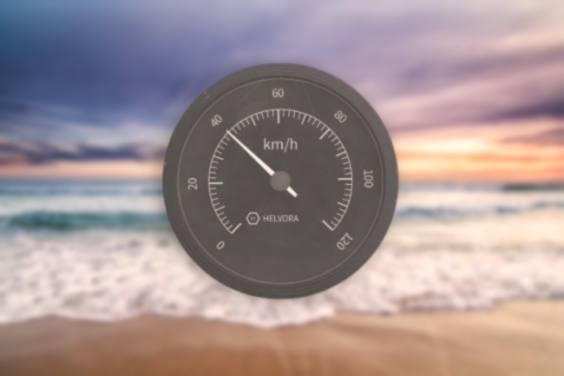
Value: 40 km/h
